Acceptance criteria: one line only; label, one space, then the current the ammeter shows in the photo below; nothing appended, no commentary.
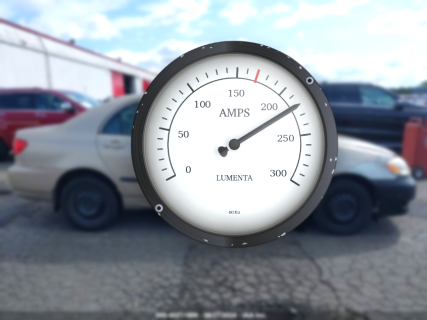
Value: 220 A
